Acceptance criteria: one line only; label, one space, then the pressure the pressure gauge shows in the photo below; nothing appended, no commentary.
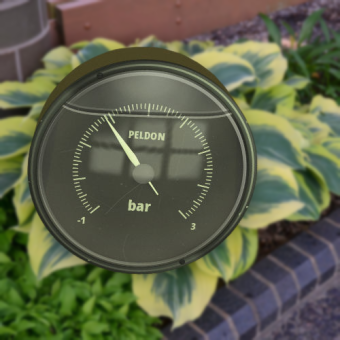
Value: 0.45 bar
